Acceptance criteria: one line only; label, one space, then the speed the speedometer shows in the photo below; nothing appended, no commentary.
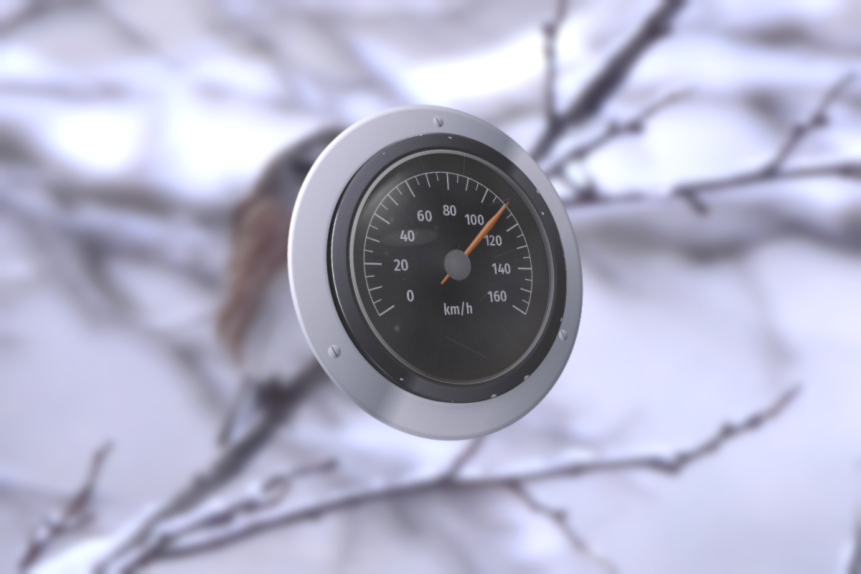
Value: 110 km/h
